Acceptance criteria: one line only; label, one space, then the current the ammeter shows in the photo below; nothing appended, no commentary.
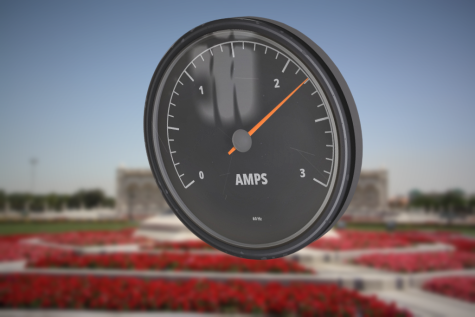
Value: 2.2 A
